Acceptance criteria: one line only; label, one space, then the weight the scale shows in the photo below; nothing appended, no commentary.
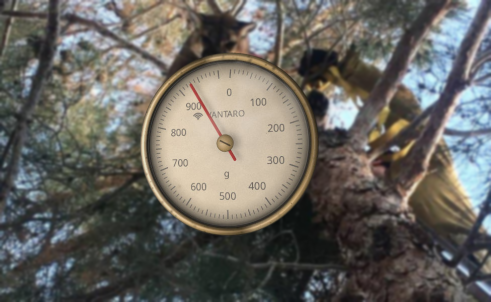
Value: 930 g
